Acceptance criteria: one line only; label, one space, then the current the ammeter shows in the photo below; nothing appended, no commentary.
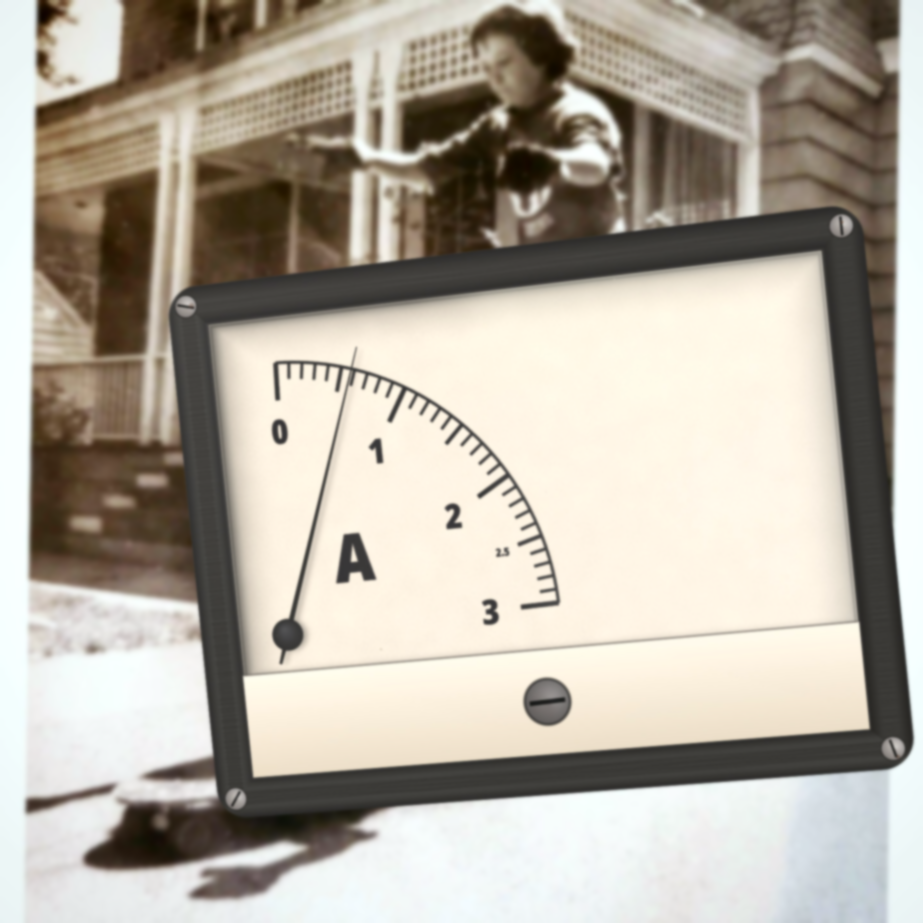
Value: 0.6 A
